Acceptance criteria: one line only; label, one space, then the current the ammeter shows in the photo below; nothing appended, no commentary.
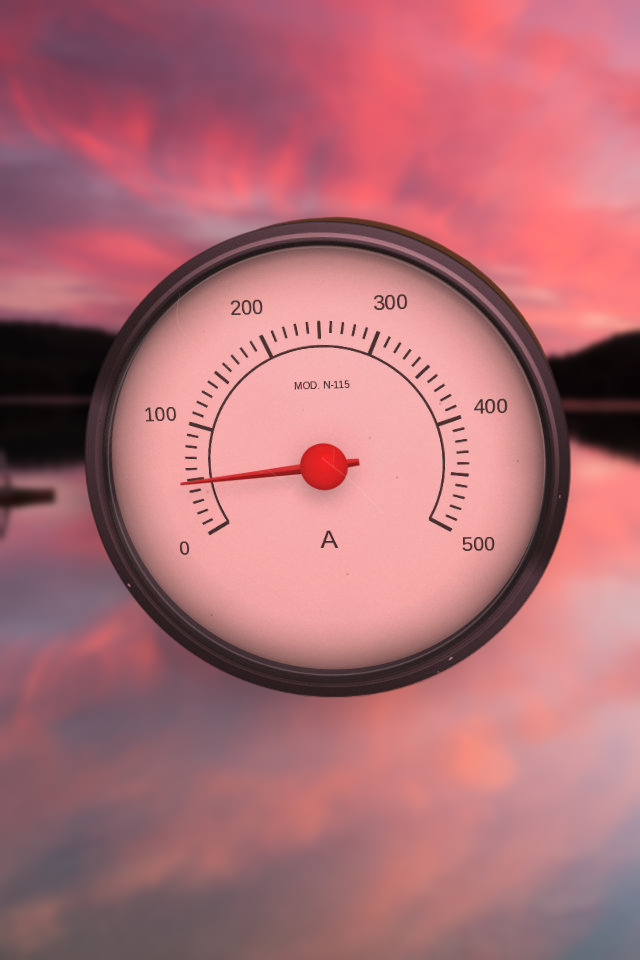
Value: 50 A
